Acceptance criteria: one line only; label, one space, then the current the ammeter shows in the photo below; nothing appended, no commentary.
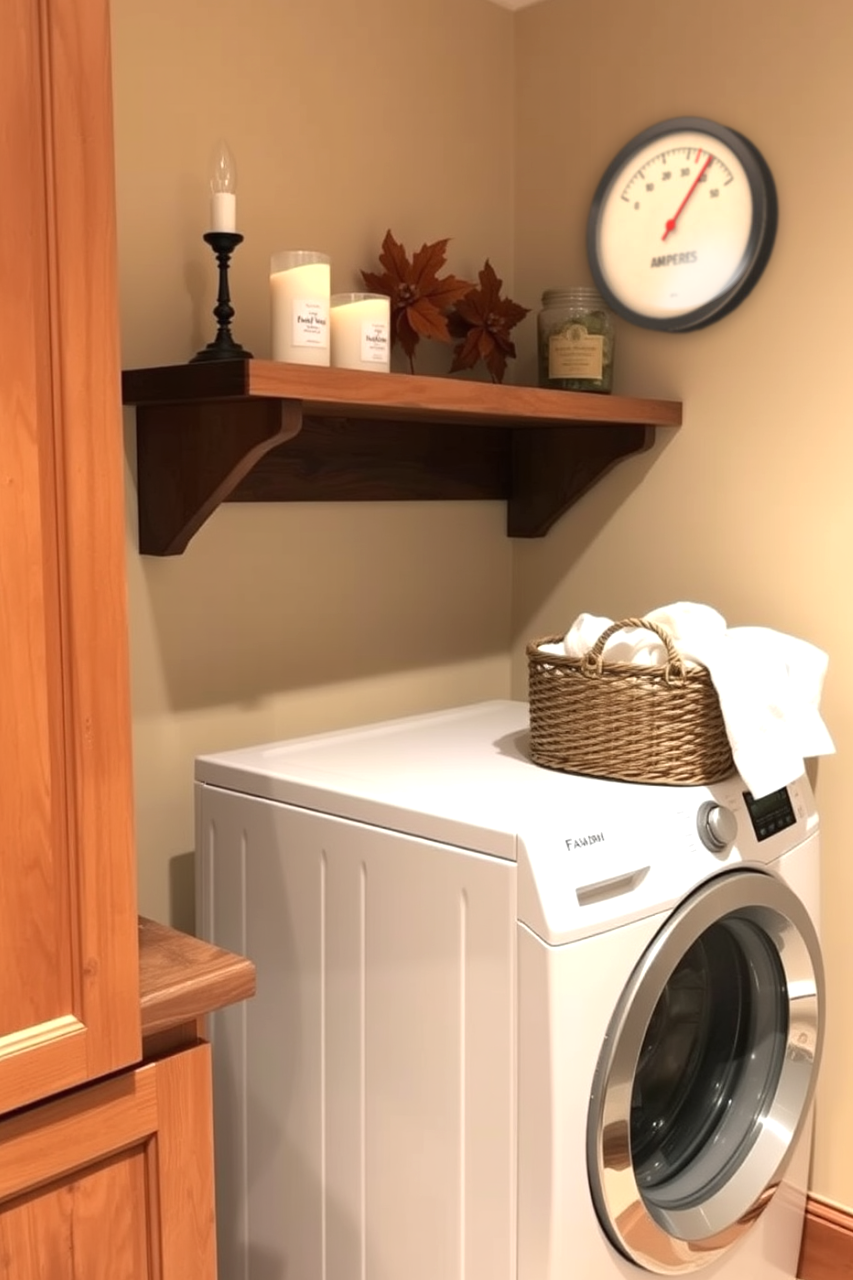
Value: 40 A
